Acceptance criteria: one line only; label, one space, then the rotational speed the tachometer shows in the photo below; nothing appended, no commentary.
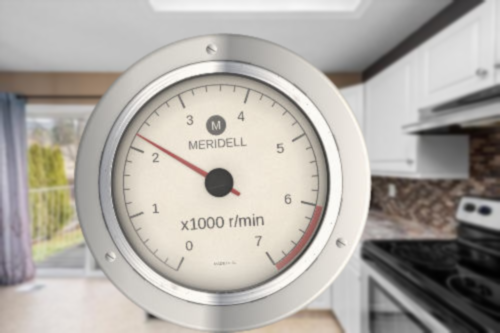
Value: 2200 rpm
